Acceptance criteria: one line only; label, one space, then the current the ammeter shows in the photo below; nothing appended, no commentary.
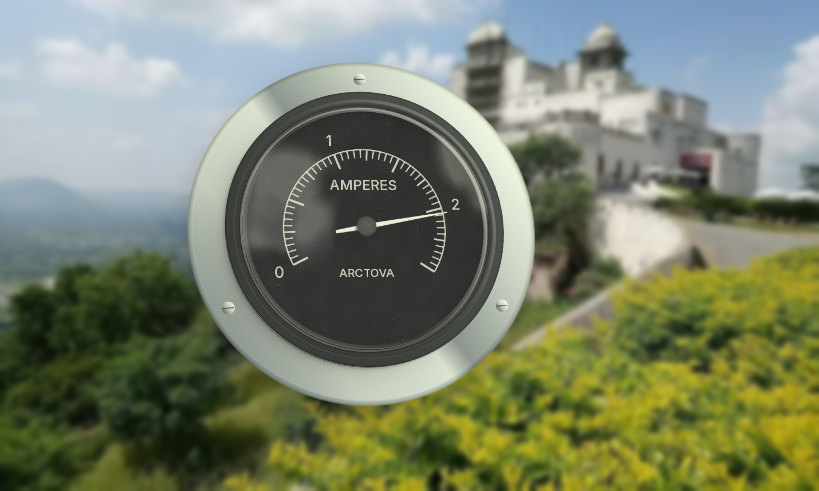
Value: 2.05 A
